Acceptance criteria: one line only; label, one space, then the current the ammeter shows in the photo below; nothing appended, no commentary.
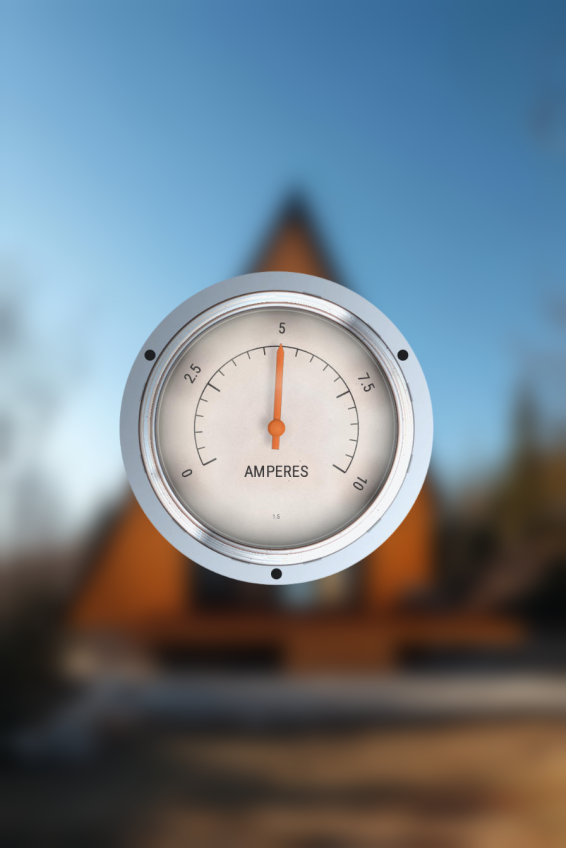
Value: 5 A
